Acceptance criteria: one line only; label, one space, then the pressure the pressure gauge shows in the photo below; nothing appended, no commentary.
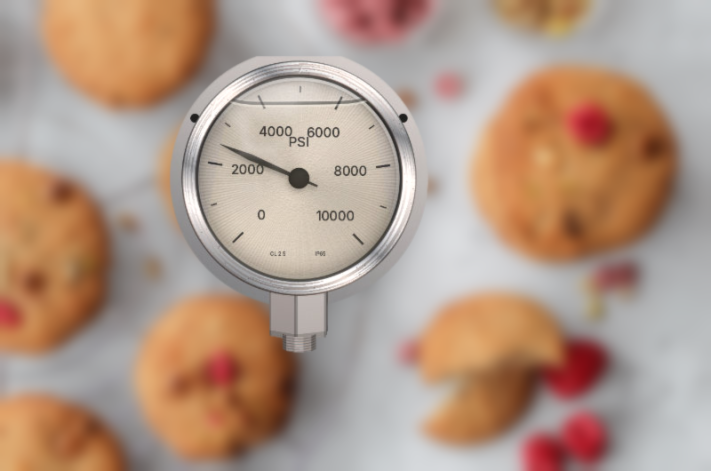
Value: 2500 psi
